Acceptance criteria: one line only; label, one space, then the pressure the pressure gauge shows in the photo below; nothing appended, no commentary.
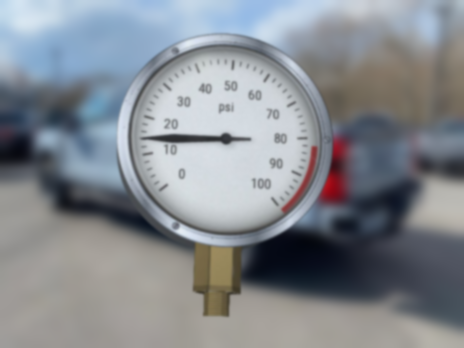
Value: 14 psi
